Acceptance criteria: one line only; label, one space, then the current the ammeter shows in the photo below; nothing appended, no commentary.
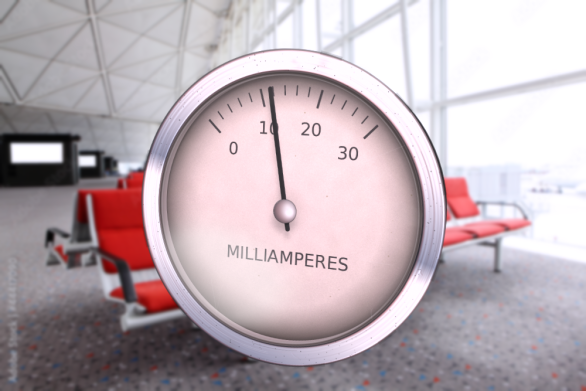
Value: 12 mA
